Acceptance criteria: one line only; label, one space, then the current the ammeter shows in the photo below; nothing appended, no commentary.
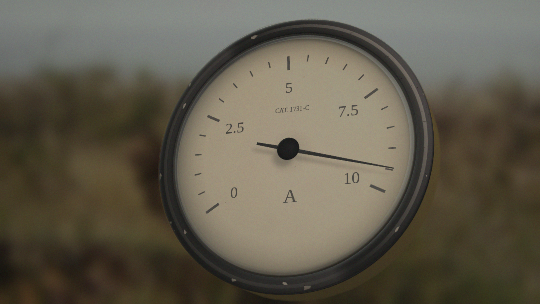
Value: 9.5 A
